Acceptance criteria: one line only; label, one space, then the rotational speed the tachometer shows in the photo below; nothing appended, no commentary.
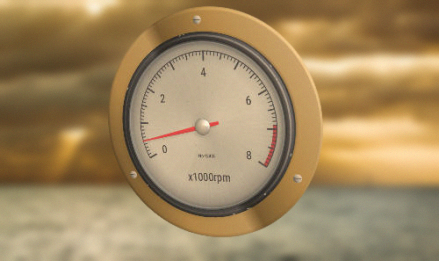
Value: 500 rpm
